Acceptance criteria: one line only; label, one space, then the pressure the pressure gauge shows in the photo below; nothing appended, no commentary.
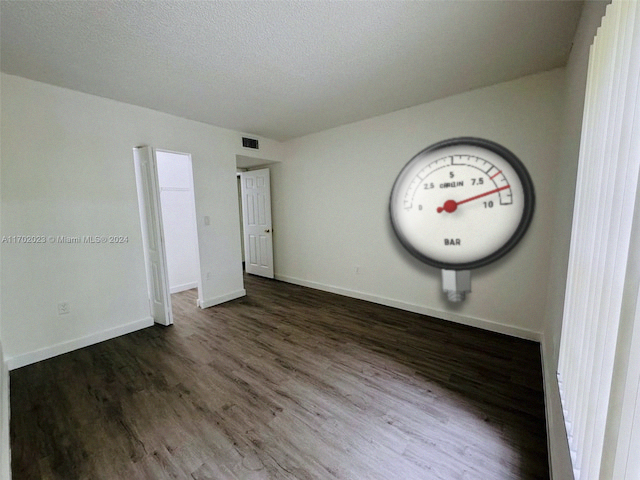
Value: 9 bar
